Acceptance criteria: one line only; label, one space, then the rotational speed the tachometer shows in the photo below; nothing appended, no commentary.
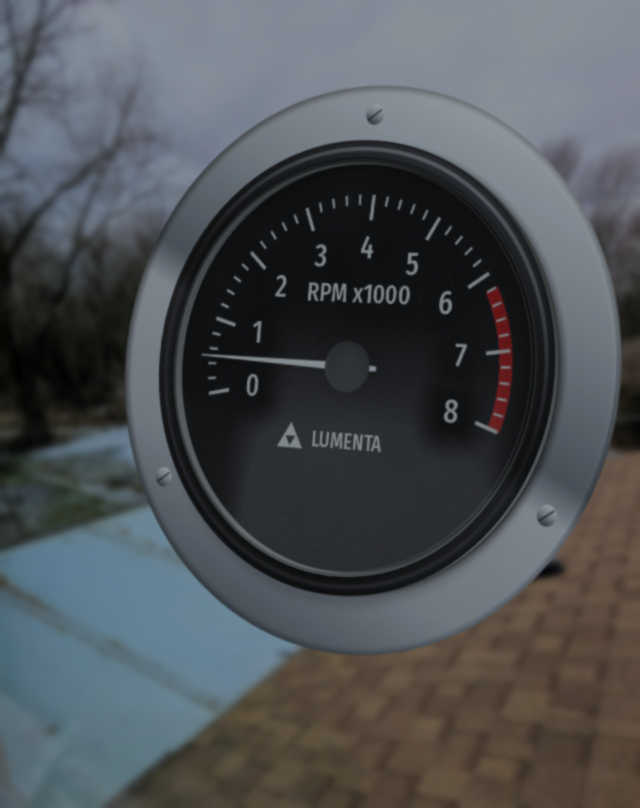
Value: 500 rpm
